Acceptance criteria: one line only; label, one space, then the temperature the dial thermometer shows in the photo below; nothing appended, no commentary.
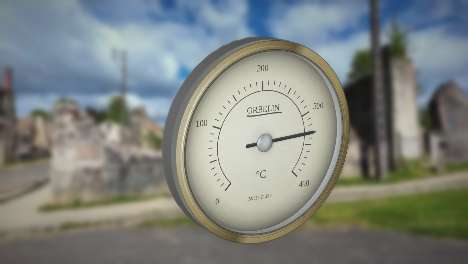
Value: 330 °C
